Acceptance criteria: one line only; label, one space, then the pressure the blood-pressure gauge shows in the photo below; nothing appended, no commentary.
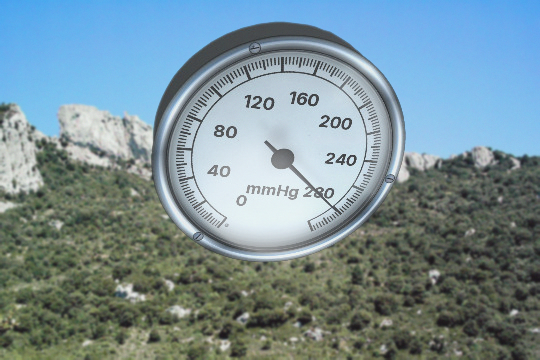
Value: 280 mmHg
